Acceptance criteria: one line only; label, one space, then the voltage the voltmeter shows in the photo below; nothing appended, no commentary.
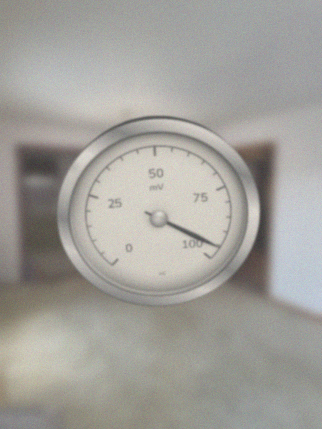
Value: 95 mV
